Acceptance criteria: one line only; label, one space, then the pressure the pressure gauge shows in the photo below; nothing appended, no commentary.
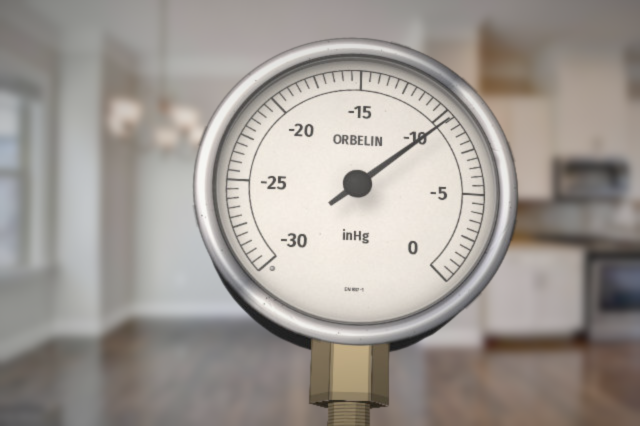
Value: -9.5 inHg
